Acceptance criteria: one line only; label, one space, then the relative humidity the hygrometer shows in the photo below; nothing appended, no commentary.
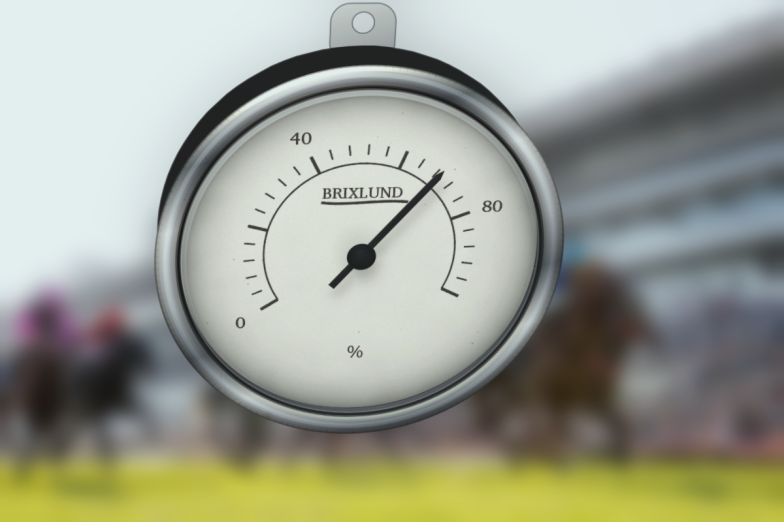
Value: 68 %
